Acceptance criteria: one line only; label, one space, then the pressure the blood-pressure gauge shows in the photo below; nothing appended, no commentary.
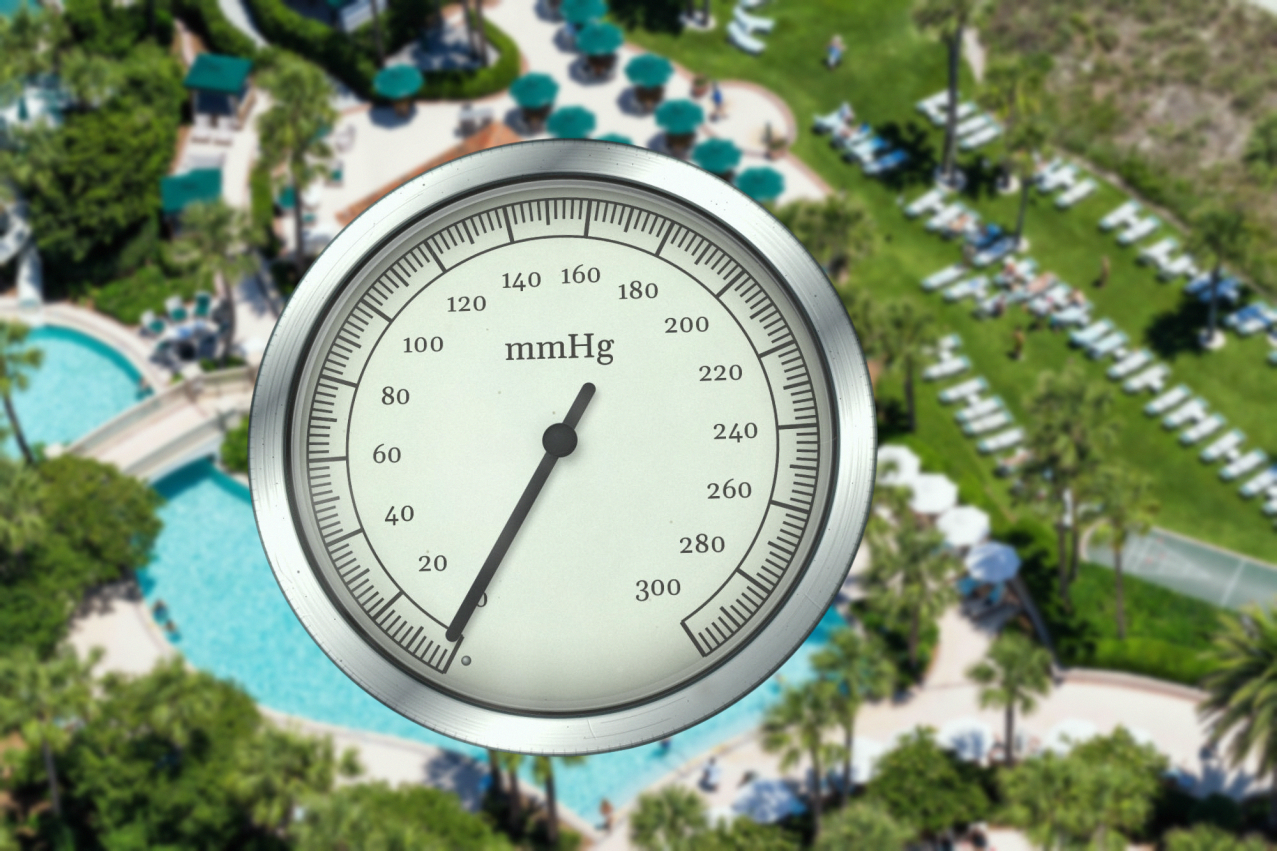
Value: 2 mmHg
